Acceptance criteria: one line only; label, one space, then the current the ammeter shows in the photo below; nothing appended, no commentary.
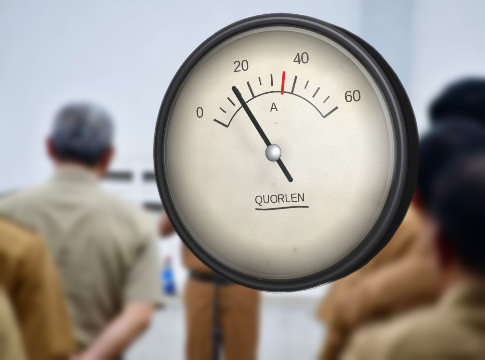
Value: 15 A
